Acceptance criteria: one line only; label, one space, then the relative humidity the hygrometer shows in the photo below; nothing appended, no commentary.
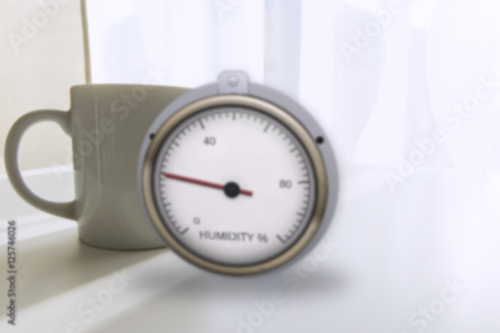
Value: 20 %
